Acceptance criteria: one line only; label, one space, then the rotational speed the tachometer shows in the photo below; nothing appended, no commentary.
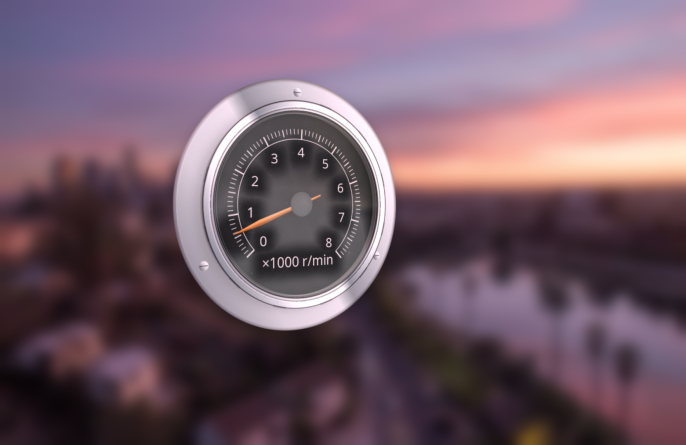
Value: 600 rpm
